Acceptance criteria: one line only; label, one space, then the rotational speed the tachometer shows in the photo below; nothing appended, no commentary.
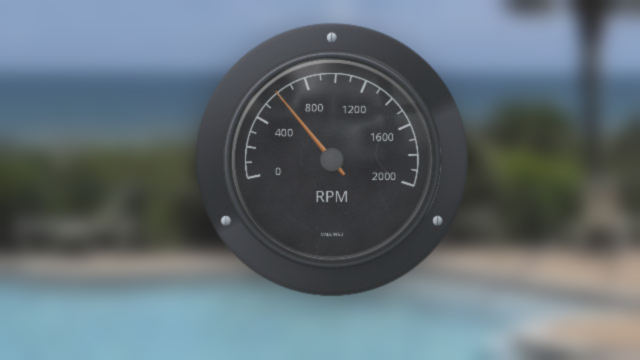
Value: 600 rpm
